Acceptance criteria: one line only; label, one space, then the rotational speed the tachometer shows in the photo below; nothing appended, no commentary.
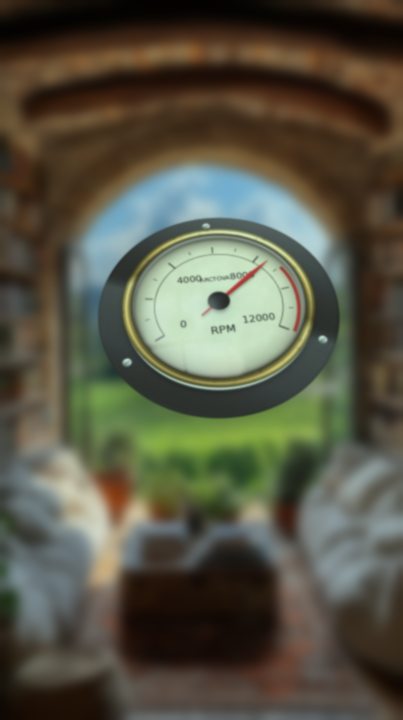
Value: 8500 rpm
